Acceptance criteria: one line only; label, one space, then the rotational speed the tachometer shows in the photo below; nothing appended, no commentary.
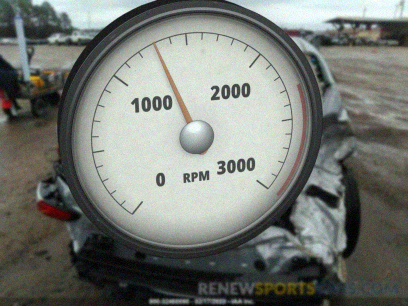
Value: 1300 rpm
